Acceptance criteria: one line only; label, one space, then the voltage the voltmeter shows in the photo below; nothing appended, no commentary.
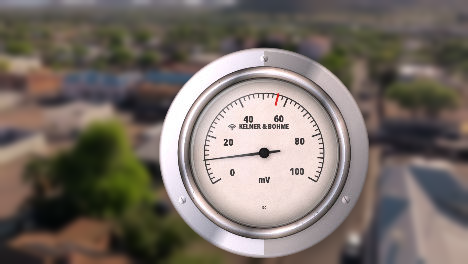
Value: 10 mV
